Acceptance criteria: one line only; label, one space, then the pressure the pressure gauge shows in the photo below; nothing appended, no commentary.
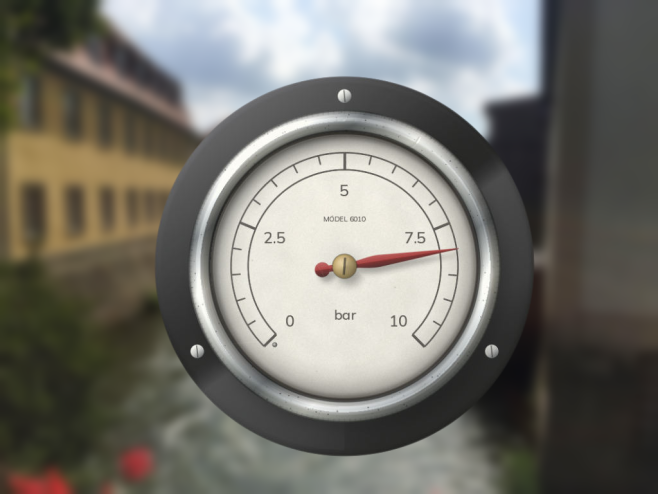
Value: 8 bar
